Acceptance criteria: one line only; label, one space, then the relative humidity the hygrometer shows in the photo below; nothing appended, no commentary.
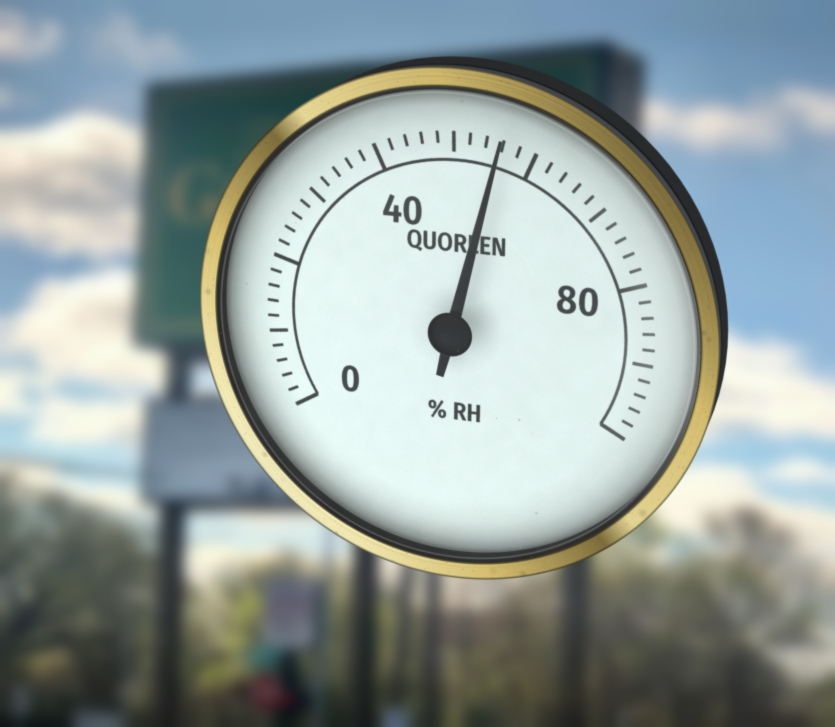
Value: 56 %
